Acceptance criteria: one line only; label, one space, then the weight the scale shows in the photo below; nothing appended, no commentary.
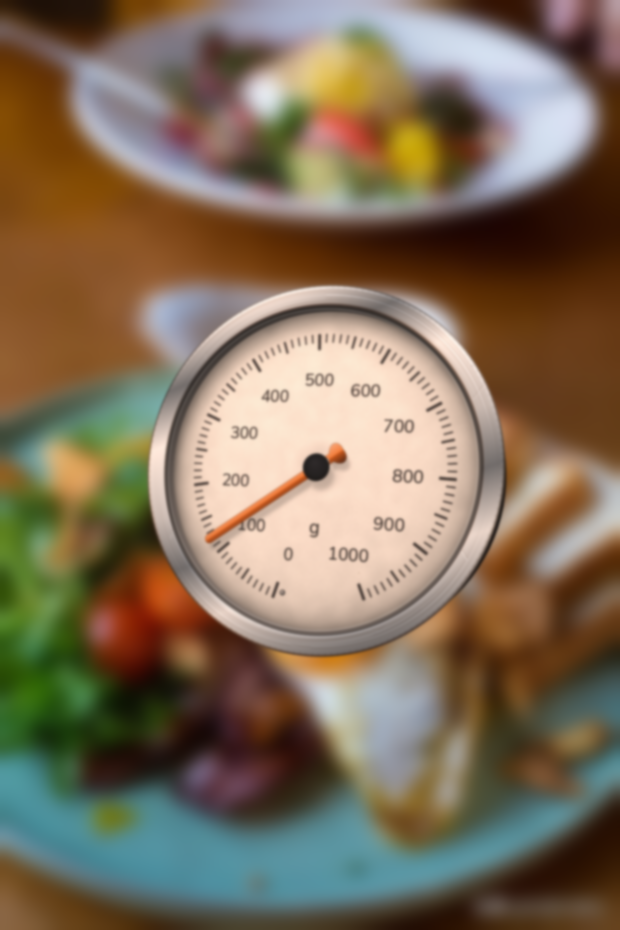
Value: 120 g
